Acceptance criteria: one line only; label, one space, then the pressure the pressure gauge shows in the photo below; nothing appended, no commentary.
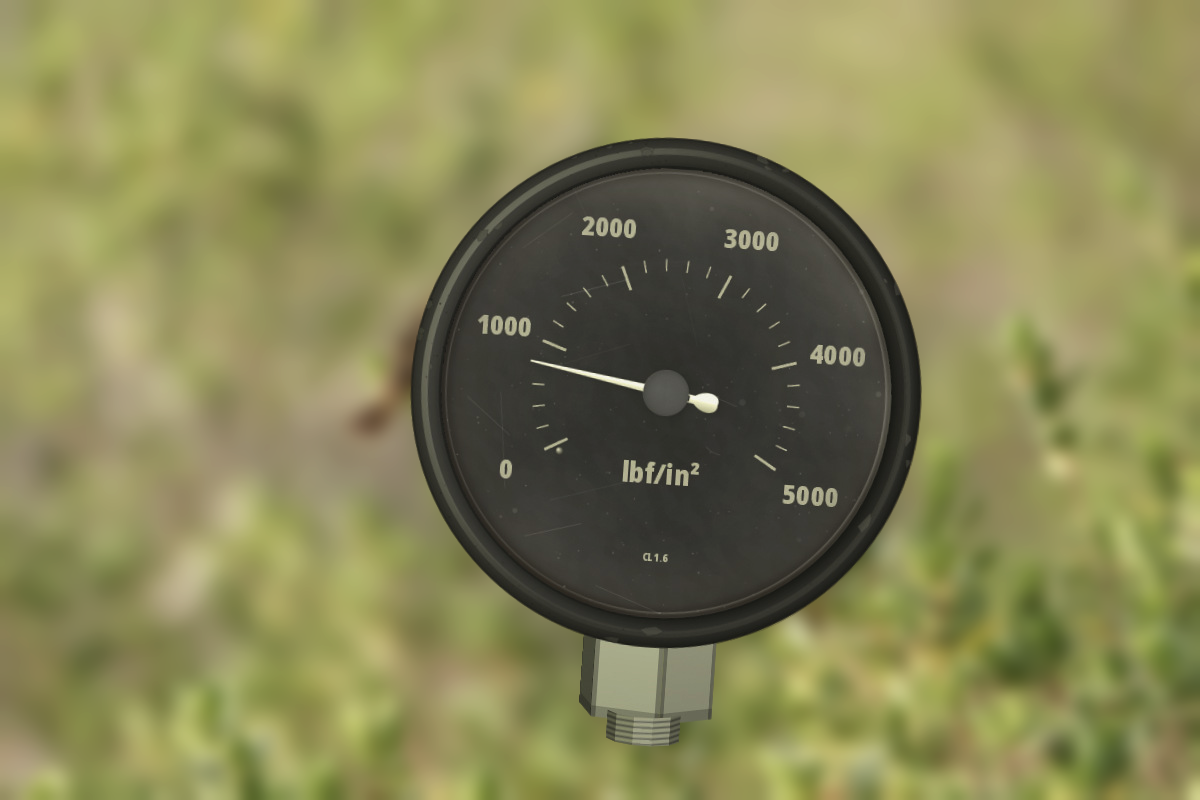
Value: 800 psi
